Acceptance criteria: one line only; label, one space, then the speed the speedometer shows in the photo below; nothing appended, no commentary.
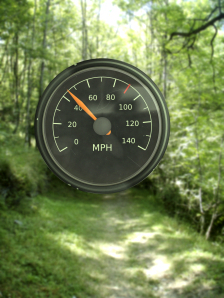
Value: 45 mph
